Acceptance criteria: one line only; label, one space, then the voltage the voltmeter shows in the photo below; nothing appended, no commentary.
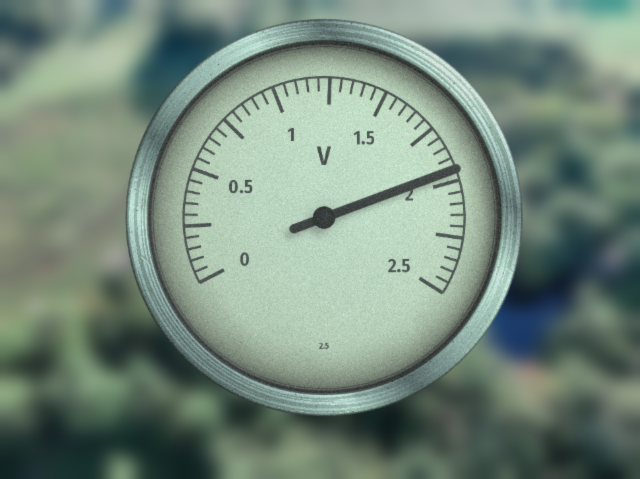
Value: 1.95 V
